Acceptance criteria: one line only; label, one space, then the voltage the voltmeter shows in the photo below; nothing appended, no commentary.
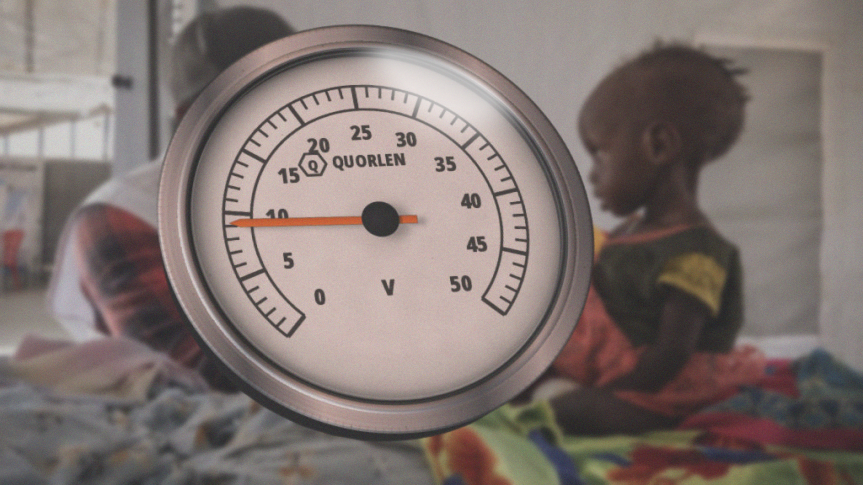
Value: 9 V
